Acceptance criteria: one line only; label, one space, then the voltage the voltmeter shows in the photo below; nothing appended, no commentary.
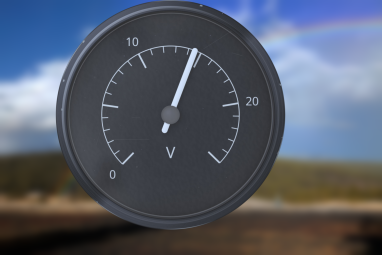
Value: 14.5 V
